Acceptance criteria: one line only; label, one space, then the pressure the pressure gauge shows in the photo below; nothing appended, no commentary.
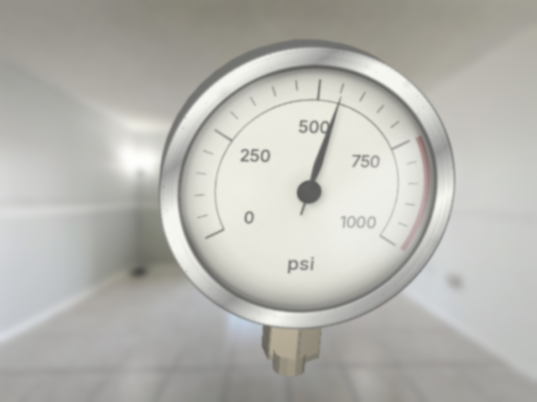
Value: 550 psi
